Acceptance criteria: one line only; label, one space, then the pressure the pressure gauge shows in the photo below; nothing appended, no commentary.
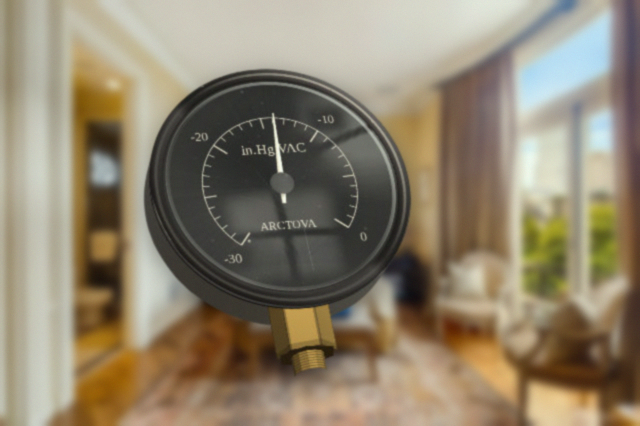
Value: -14 inHg
